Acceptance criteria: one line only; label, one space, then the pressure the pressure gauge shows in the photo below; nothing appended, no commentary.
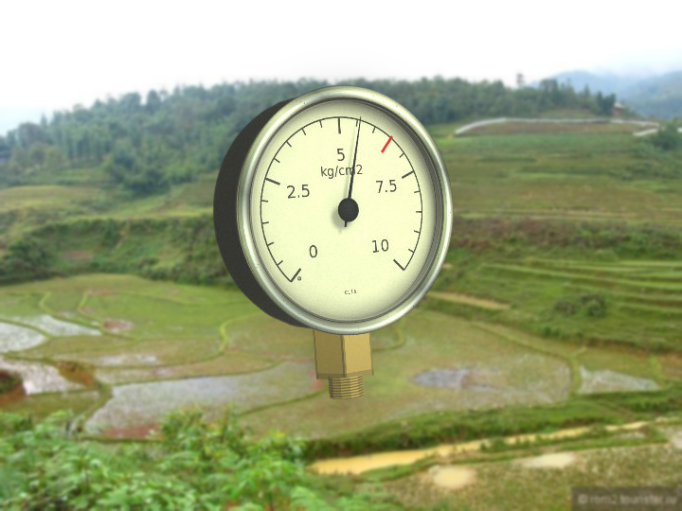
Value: 5.5 kg/cm²
